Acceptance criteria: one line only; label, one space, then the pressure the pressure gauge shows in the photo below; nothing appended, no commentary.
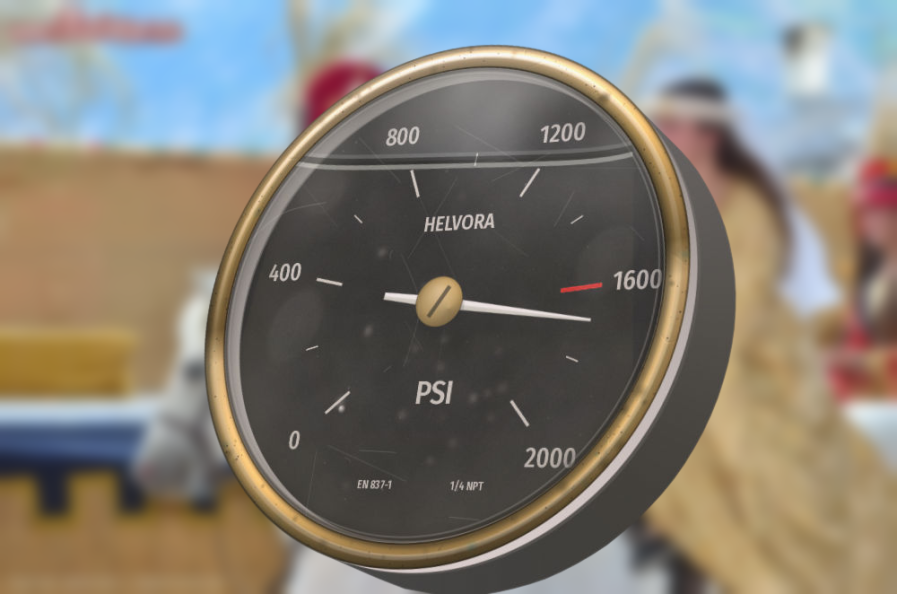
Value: 1700 psi
